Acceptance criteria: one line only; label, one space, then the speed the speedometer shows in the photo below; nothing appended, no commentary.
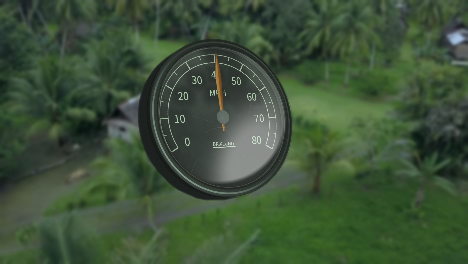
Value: 40 mph
